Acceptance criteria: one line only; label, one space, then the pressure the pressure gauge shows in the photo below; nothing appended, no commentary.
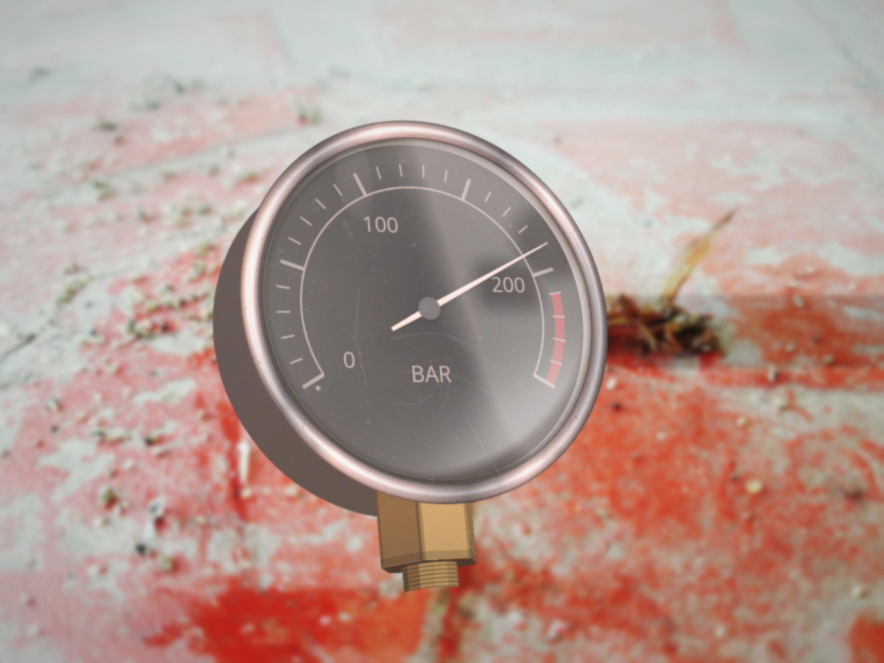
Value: 190 bar
